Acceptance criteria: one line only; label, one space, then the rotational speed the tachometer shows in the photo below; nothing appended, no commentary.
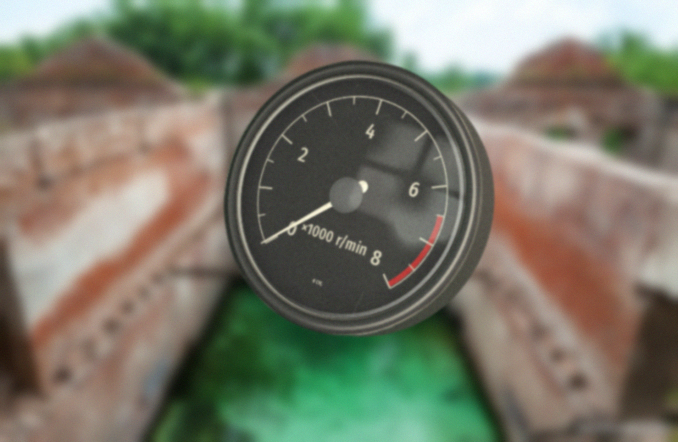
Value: 0 rpm
